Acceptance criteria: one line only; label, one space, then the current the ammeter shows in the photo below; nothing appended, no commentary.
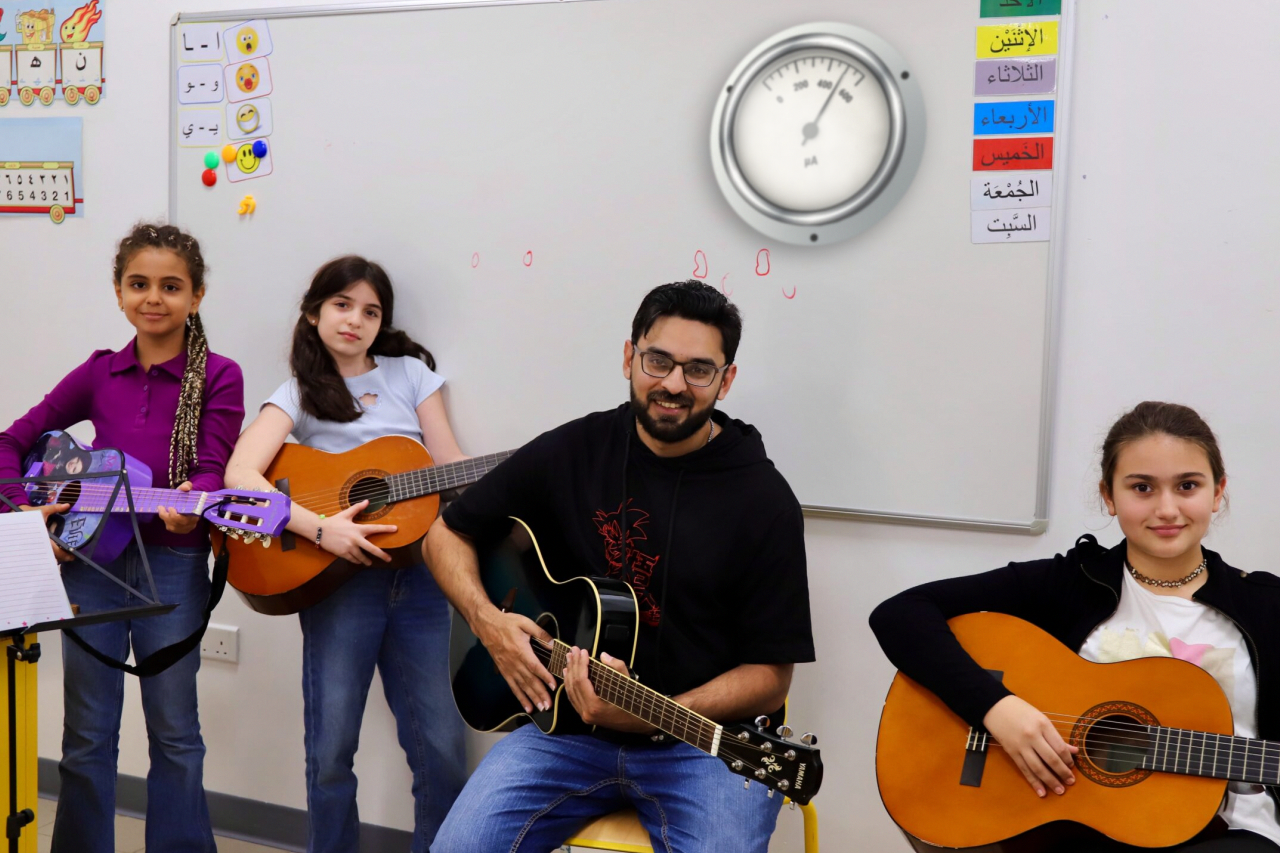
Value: 500 µA
